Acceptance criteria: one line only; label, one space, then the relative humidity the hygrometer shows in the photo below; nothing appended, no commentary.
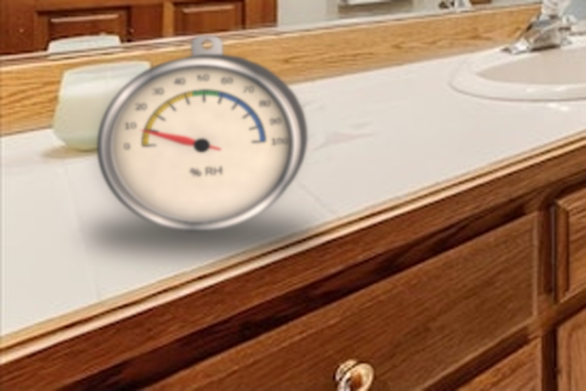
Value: 10 %
